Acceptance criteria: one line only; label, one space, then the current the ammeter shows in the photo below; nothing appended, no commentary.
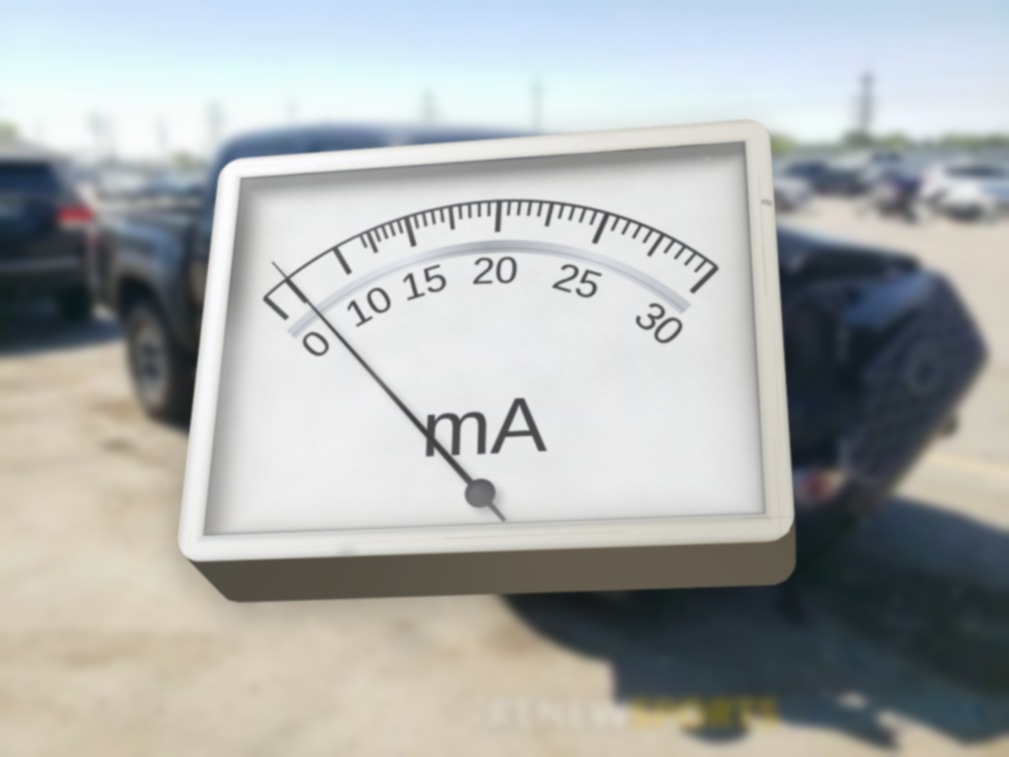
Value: 5 mA
